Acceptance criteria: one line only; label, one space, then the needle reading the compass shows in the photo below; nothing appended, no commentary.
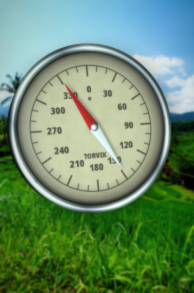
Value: 330 °
